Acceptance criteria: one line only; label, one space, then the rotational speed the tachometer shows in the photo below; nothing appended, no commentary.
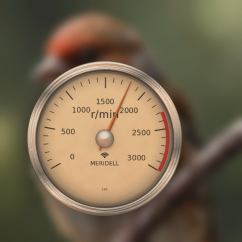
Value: 1800 rpm
